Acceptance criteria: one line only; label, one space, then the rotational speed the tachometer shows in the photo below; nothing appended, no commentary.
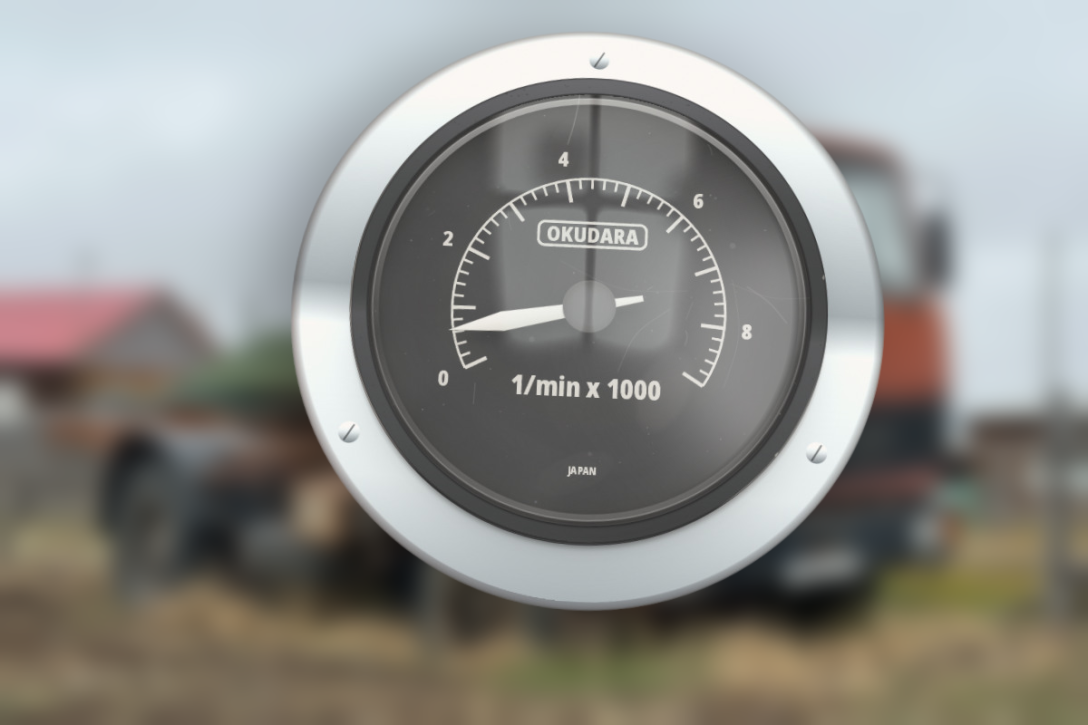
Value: 600 rpm
